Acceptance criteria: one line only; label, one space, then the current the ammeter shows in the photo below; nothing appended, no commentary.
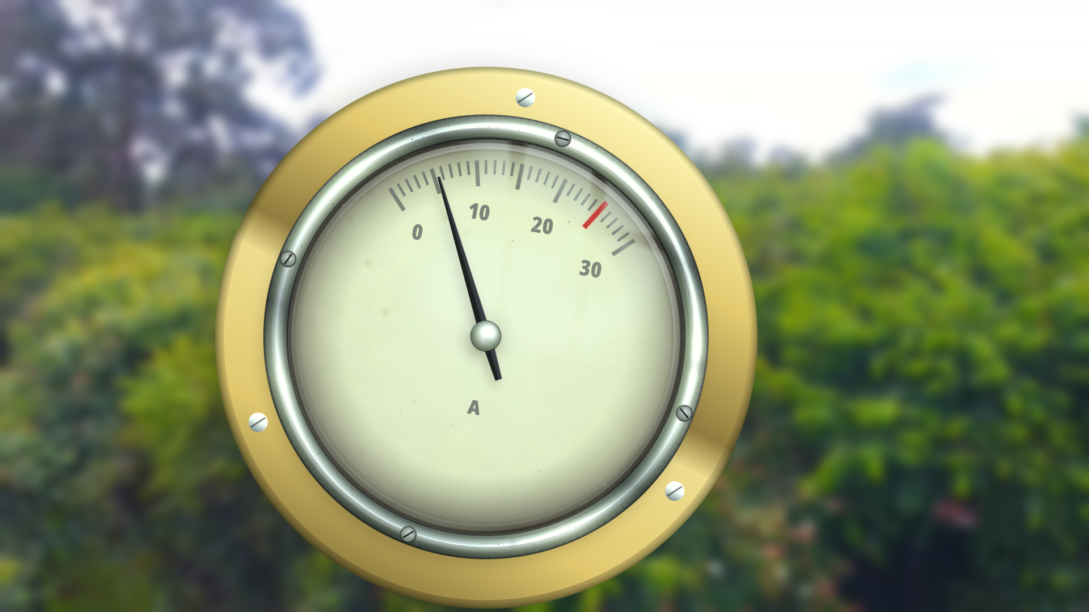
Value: 5.5 A
